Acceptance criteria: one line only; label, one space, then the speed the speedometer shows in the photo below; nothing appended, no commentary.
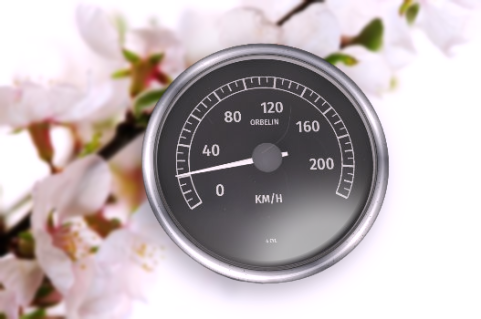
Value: 20 km/h
